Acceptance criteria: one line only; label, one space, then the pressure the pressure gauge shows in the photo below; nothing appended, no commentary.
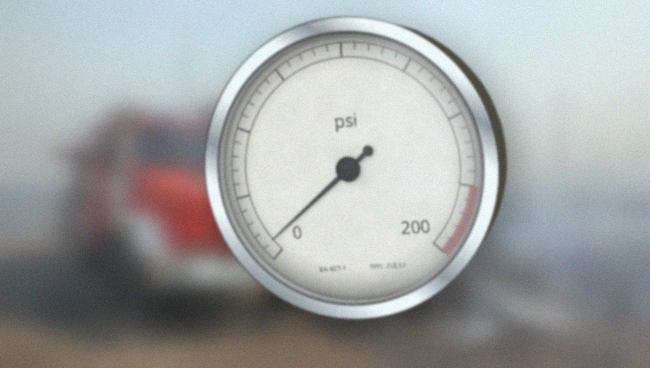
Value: 5 psi
